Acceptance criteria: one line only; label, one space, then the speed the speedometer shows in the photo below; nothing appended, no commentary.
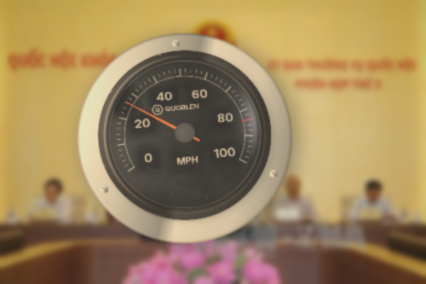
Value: 26 mph
